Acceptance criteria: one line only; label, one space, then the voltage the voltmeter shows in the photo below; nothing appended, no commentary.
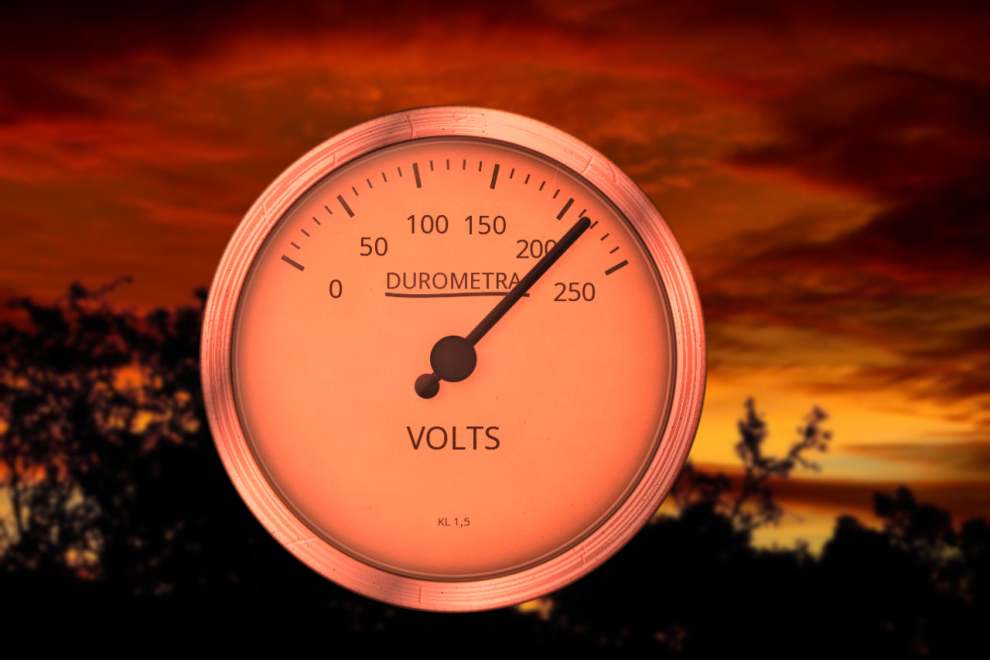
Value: 215 V
